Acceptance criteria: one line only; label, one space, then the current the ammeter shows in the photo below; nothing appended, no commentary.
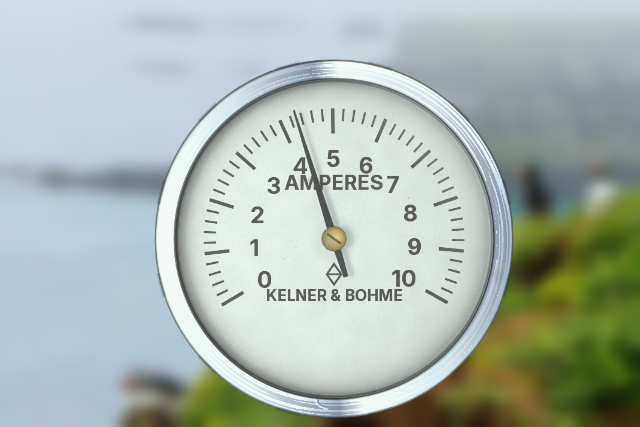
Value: 4.3 A
